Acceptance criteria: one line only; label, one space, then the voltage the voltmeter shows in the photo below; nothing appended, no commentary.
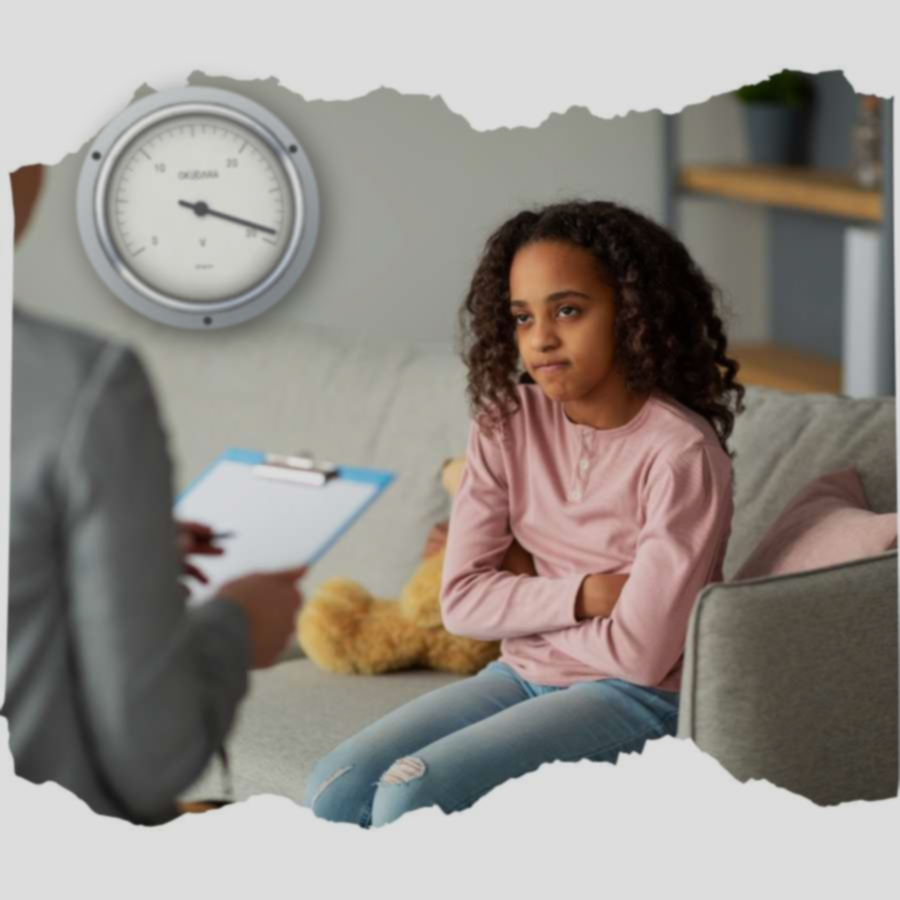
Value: 29 V
